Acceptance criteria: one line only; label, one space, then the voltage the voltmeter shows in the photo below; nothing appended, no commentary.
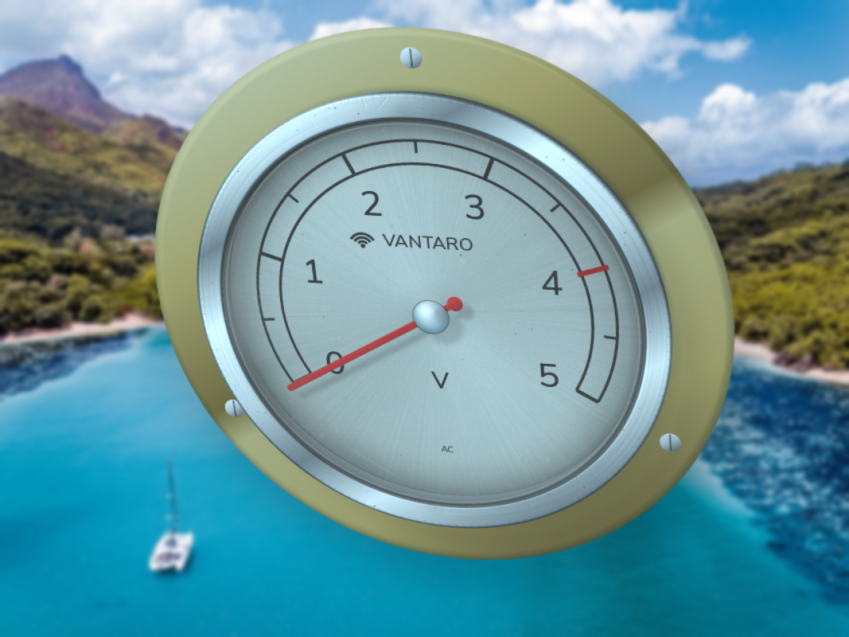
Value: 0 V
